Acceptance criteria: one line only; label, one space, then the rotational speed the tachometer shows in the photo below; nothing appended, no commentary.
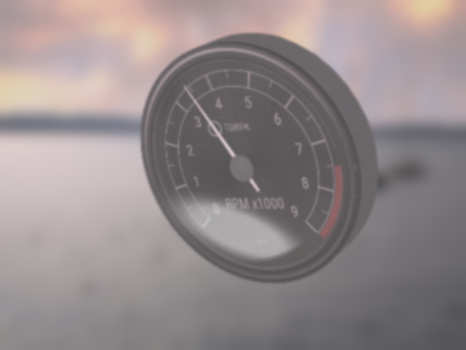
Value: 3500 rpm
